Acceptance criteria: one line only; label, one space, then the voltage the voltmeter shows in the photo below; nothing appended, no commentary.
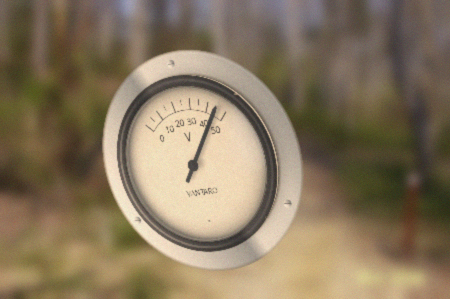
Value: 45 V
